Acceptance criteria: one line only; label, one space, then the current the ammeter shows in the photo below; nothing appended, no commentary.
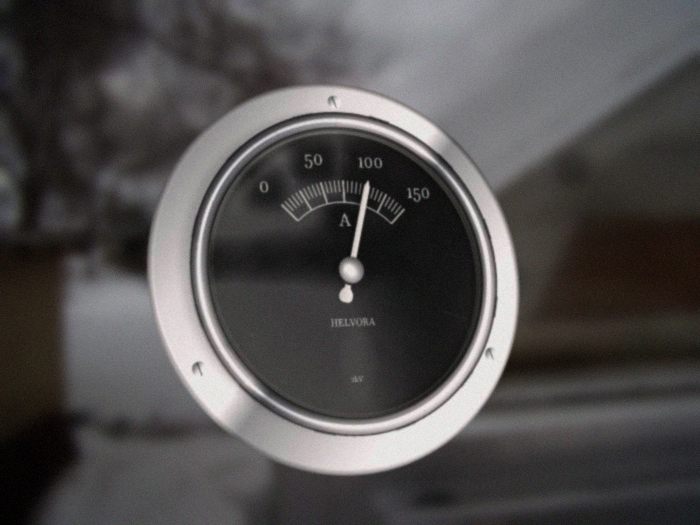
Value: 100 A
